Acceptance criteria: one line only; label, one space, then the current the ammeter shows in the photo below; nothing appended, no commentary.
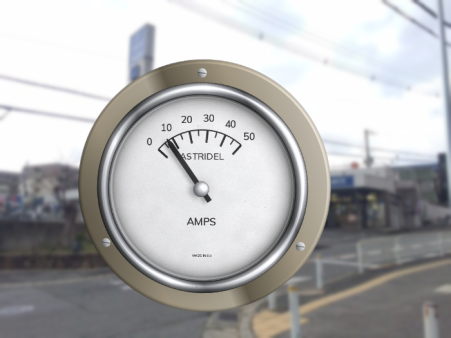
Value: 7.5 A
